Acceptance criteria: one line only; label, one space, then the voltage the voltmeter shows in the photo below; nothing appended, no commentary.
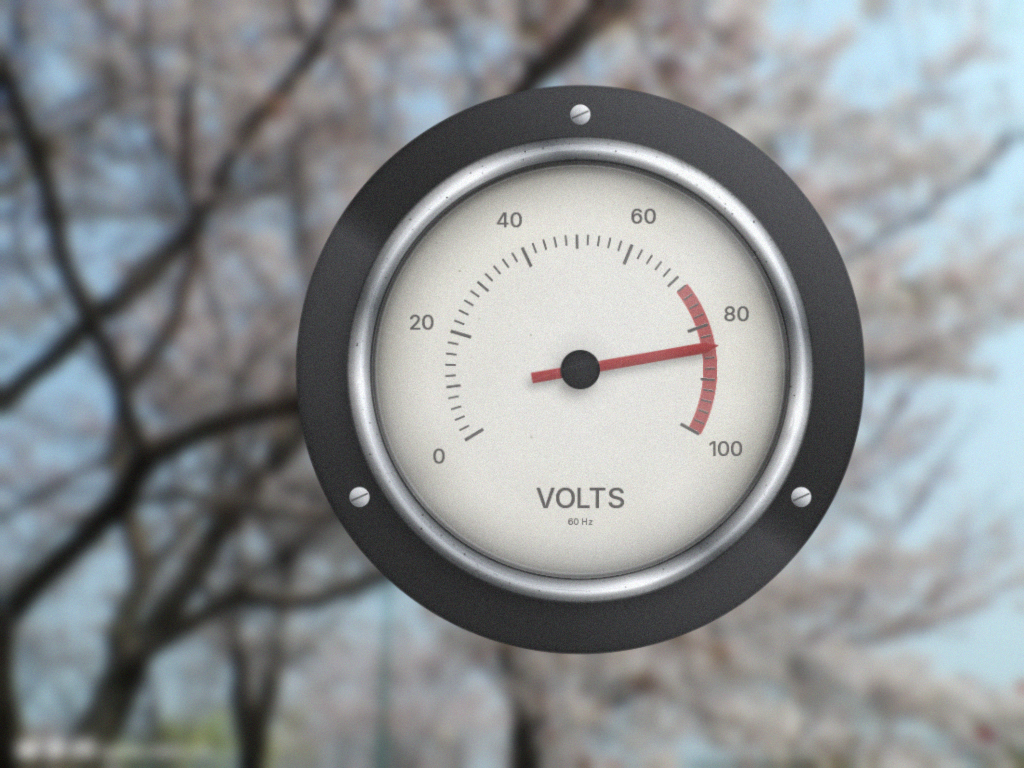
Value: 84 V
